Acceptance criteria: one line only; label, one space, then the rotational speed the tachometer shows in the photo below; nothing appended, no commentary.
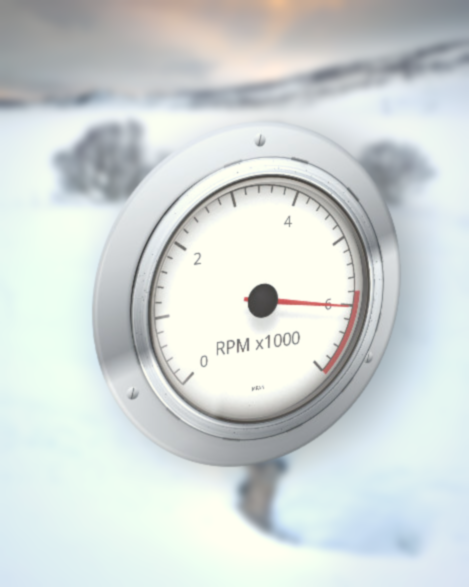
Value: 6000 rpm
